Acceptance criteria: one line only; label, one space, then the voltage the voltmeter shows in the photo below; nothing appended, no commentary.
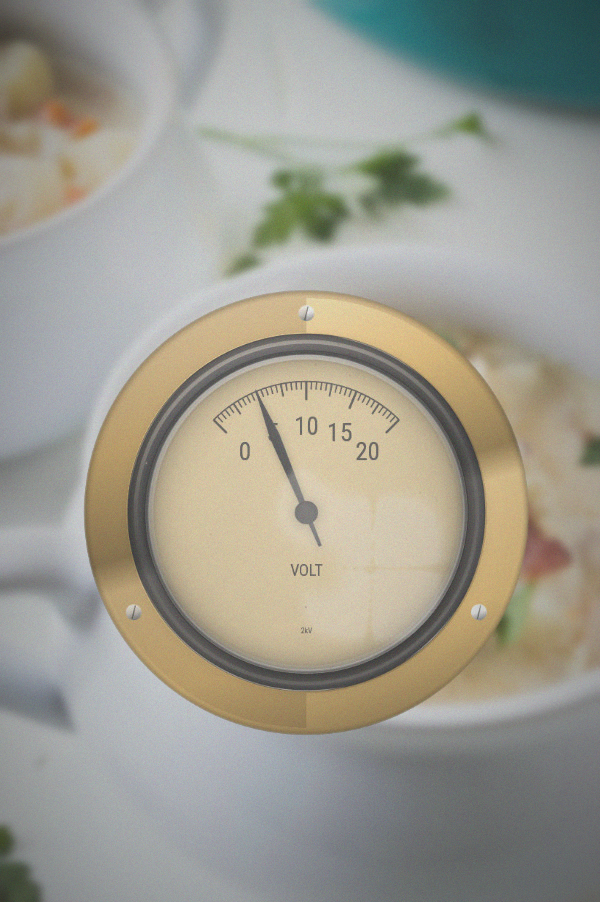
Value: 5 V
